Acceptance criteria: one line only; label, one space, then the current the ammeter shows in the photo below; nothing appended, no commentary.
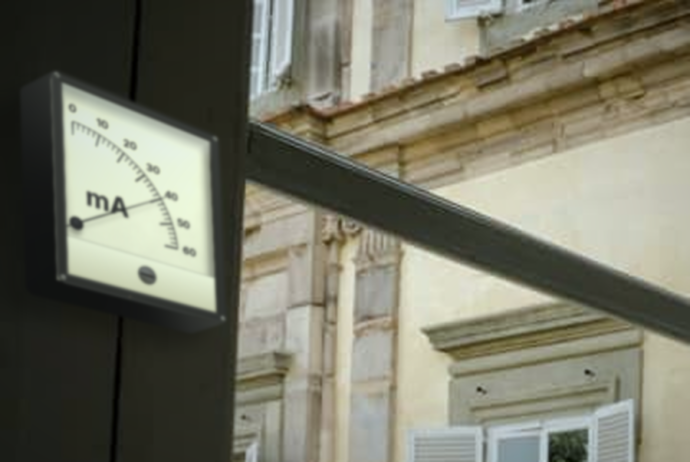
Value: 40 mA
